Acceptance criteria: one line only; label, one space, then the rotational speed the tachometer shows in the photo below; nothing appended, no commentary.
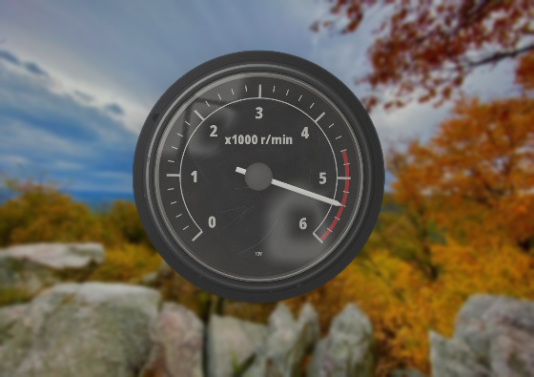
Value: 5400 rpm
